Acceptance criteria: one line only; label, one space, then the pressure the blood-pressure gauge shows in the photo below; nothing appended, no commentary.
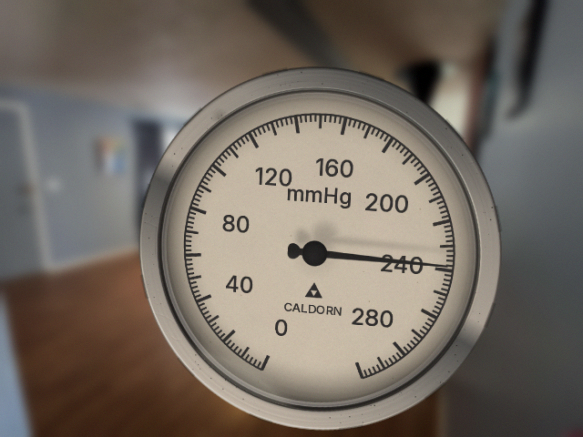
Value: 238 mmHg
